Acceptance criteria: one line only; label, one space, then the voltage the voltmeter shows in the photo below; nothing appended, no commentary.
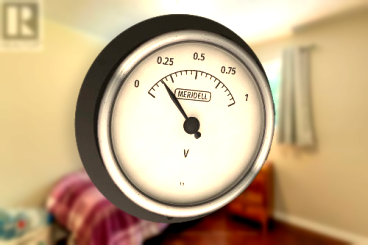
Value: 0.15 V
